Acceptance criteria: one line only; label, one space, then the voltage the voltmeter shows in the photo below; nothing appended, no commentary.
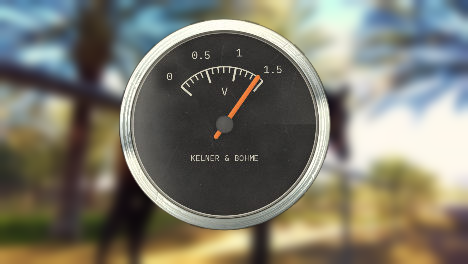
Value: 1.4 V
